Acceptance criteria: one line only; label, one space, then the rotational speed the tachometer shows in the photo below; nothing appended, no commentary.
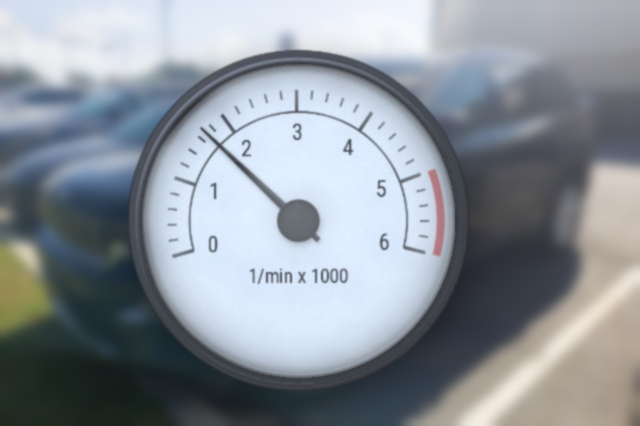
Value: 1700 rpm
